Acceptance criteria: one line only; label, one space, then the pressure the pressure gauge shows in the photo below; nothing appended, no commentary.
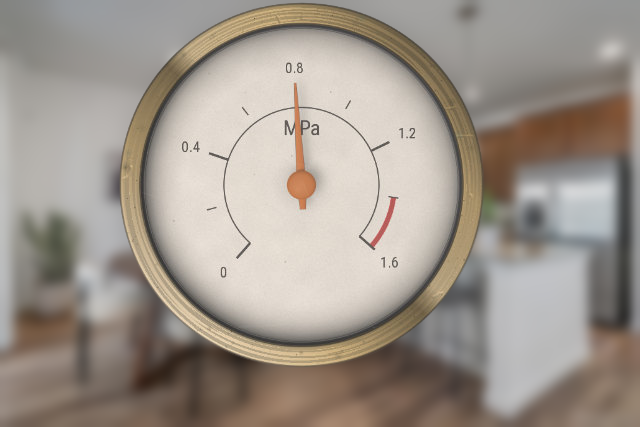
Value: 0.8 MPa
